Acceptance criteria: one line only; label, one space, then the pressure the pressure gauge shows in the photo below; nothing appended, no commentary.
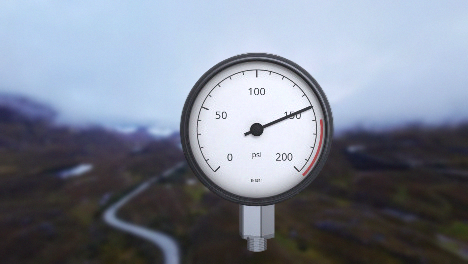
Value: 150 psi
